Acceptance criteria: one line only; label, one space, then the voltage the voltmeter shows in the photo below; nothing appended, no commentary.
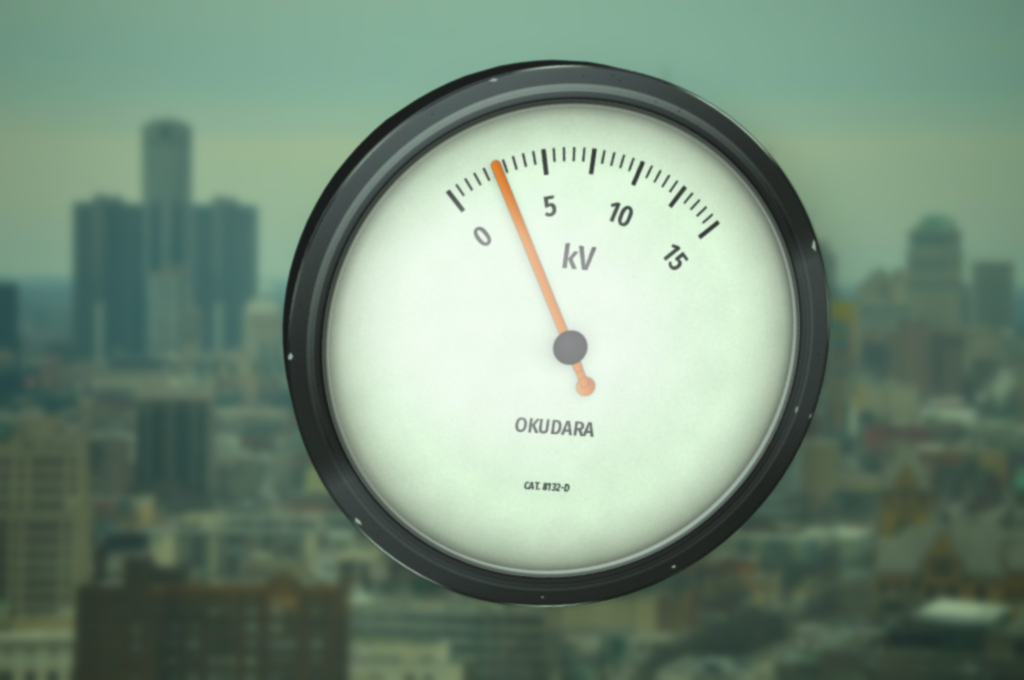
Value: 2.5 kV
